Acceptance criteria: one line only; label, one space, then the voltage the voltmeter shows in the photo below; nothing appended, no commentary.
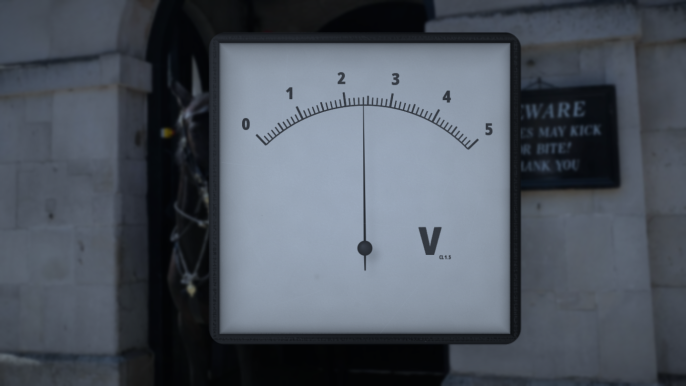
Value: 2.4 V
